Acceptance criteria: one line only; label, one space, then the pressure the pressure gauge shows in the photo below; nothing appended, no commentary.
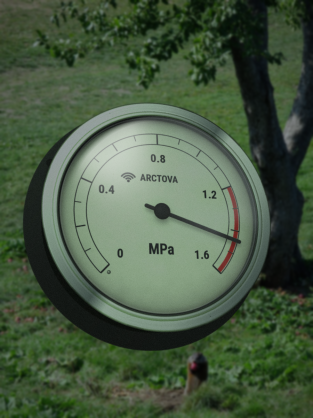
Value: 1.45 MPa
